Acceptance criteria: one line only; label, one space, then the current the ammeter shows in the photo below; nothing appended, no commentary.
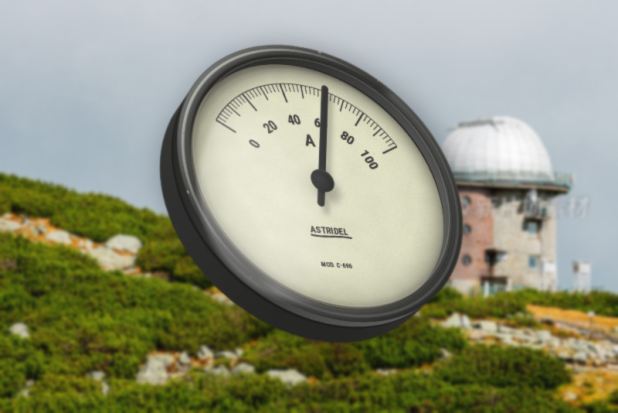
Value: 60 A
